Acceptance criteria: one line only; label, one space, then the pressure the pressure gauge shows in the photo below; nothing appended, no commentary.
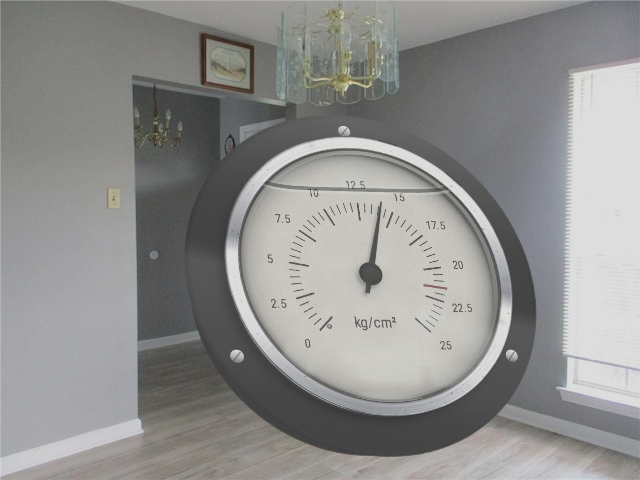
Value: 14 kg/cm²
